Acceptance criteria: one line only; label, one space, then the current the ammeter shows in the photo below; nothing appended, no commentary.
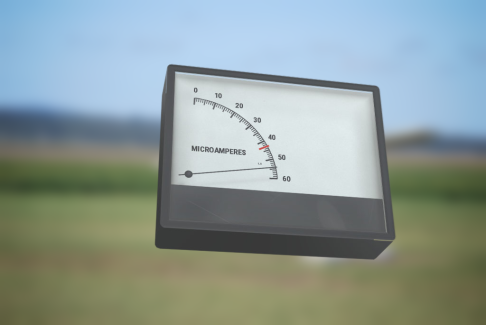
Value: 55 µA
